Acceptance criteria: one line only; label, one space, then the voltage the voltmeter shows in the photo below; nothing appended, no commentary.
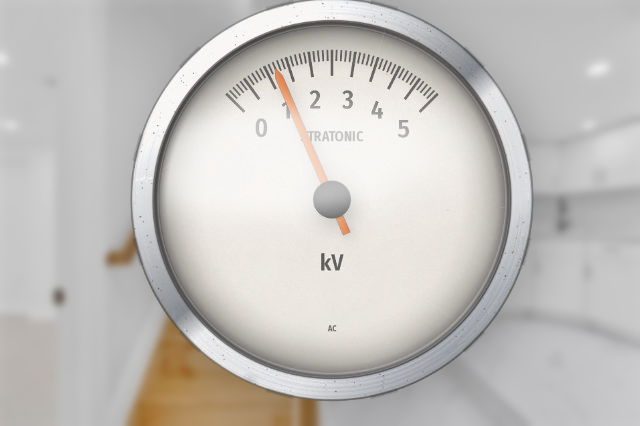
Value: 1.2 kV
